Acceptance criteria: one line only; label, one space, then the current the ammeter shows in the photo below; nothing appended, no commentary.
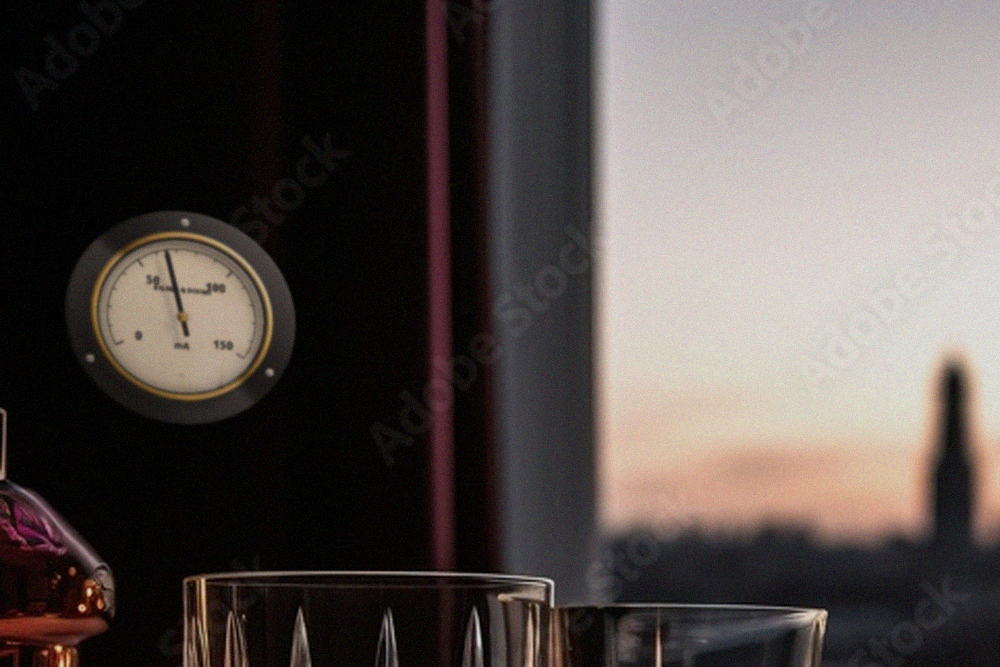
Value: 65 mA
